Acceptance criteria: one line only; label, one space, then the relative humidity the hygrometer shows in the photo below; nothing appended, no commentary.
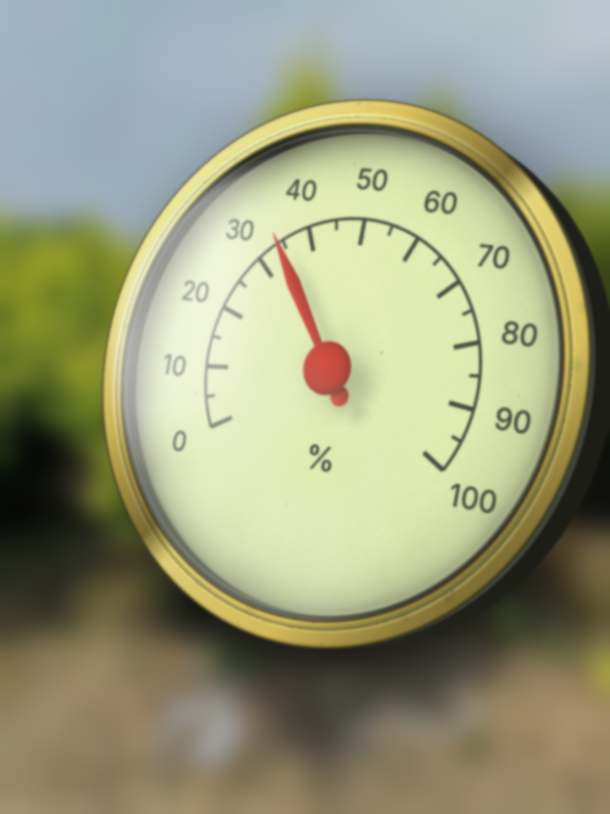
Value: 35 %
